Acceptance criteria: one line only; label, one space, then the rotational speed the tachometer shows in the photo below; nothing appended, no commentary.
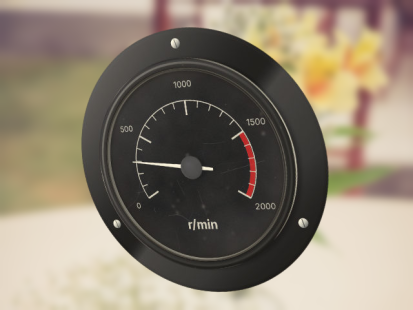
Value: 300 rpm
